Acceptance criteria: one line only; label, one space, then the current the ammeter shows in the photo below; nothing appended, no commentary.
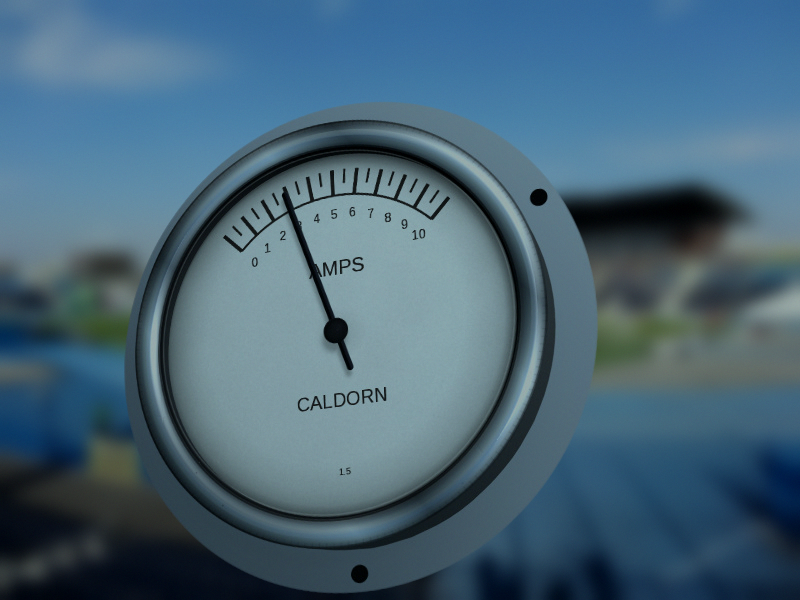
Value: 3 A
